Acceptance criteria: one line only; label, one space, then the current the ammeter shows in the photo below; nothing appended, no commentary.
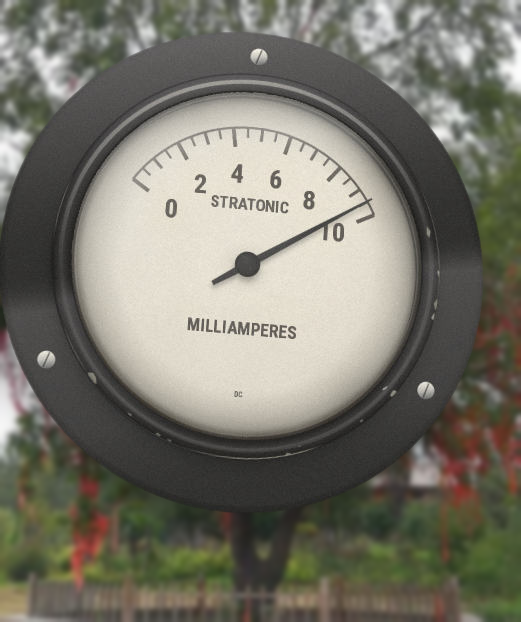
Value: 9.5 mA
